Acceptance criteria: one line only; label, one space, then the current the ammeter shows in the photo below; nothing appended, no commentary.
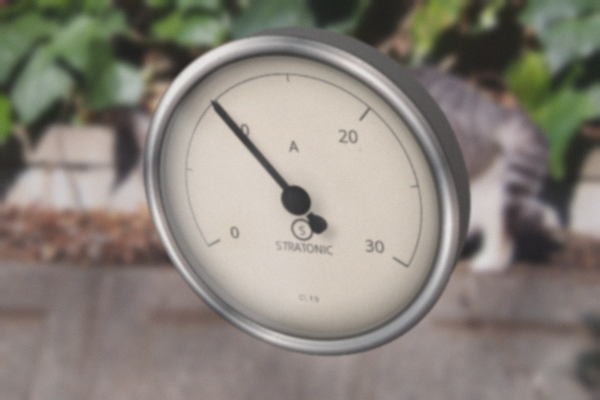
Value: 10 A
